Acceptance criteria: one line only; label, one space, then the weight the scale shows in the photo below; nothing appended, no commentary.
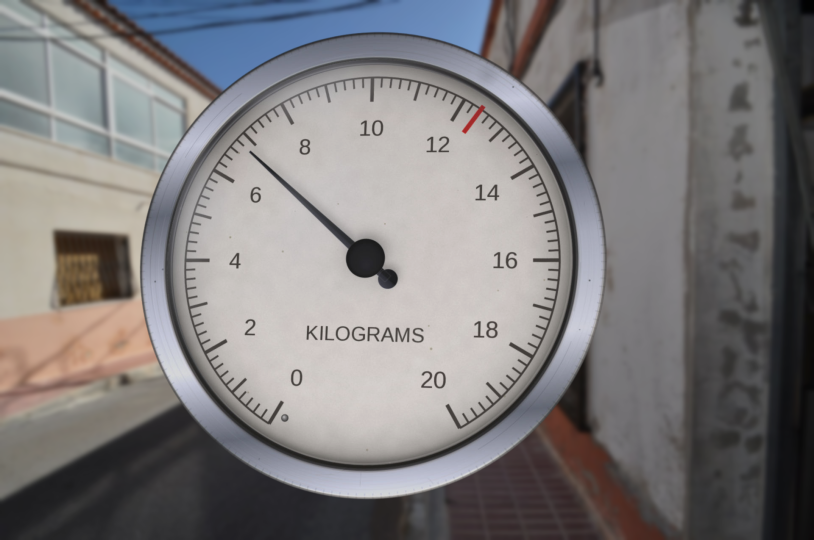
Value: 6.8 kg
